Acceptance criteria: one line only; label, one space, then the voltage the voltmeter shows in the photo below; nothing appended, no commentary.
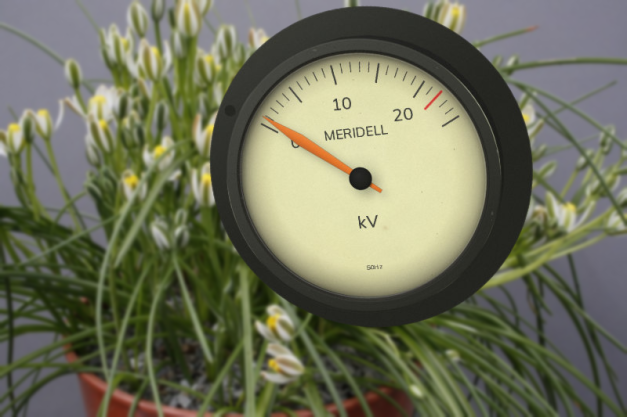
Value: 1 kV
